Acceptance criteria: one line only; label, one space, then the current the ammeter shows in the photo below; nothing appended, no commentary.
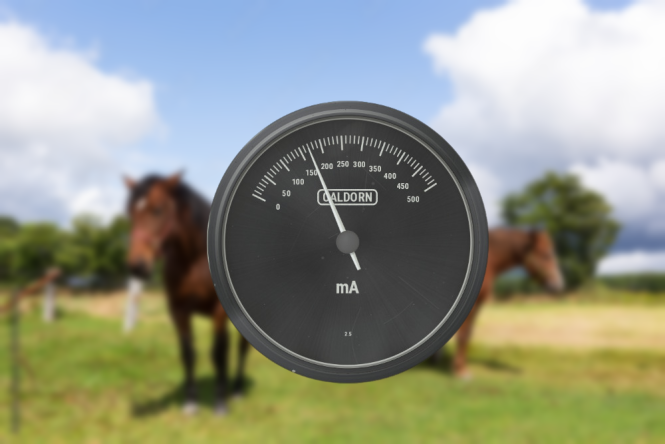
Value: 170 mA
